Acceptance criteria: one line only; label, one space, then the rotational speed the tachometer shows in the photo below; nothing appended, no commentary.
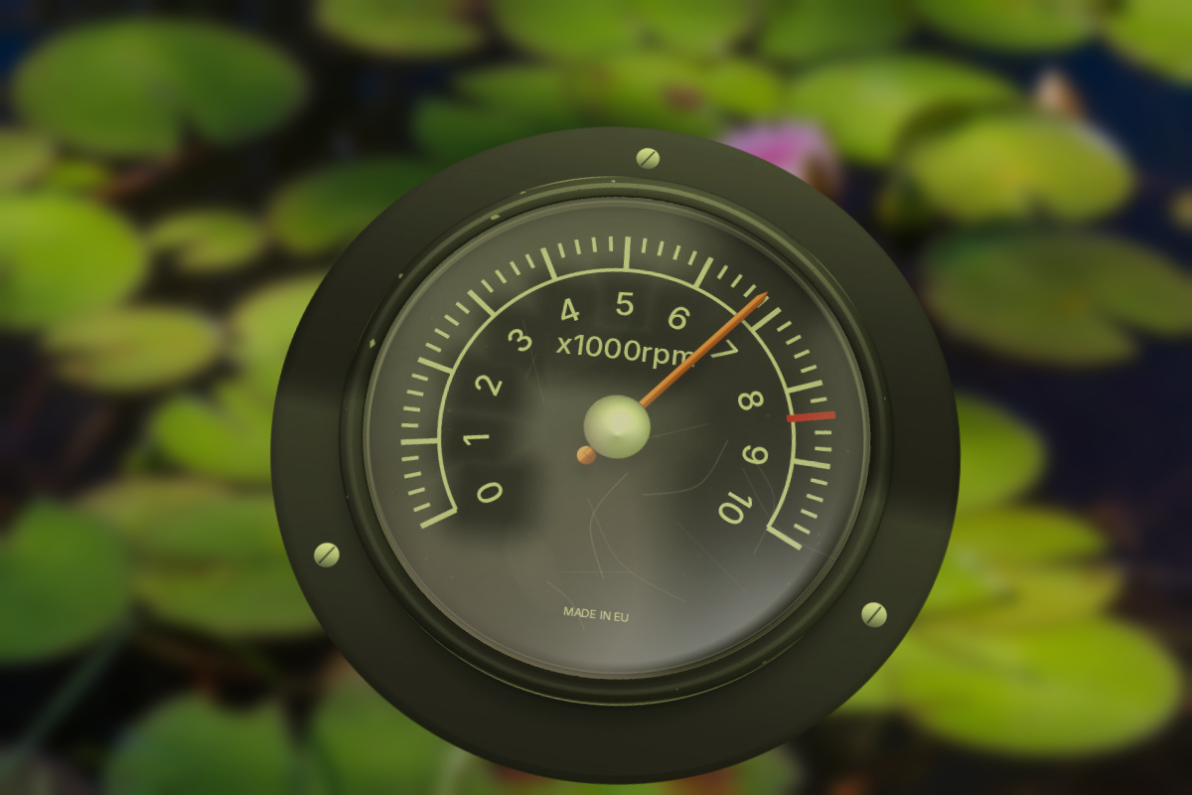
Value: 6800 rpm
